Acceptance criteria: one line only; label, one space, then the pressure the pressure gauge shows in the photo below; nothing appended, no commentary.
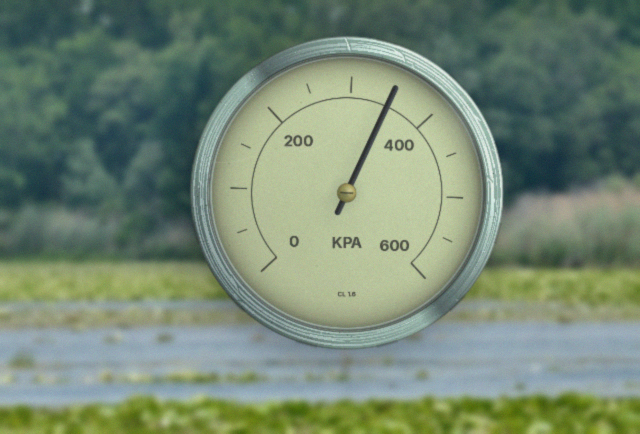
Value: 350 kPa
